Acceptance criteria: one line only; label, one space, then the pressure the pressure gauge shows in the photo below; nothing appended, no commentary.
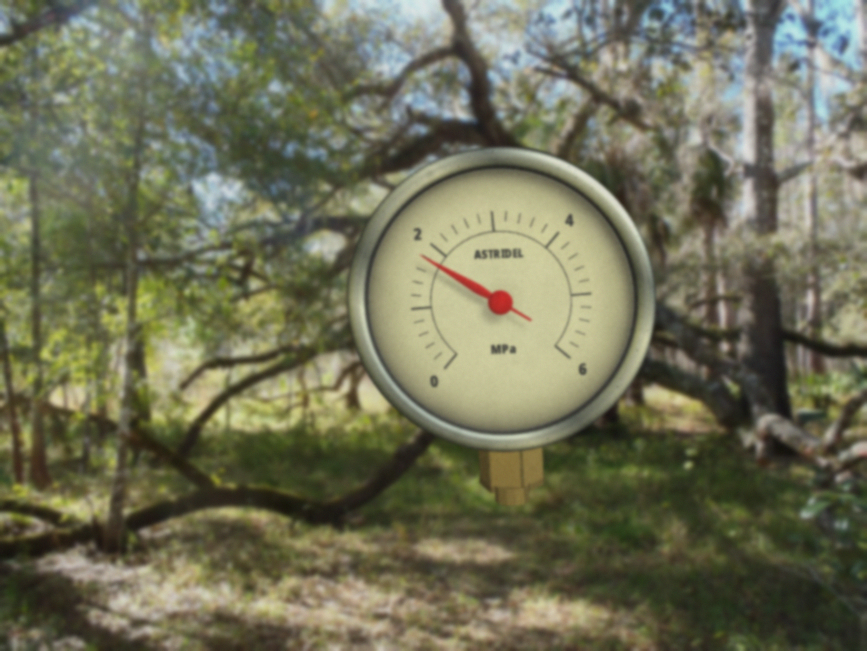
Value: 1.8 MPa
